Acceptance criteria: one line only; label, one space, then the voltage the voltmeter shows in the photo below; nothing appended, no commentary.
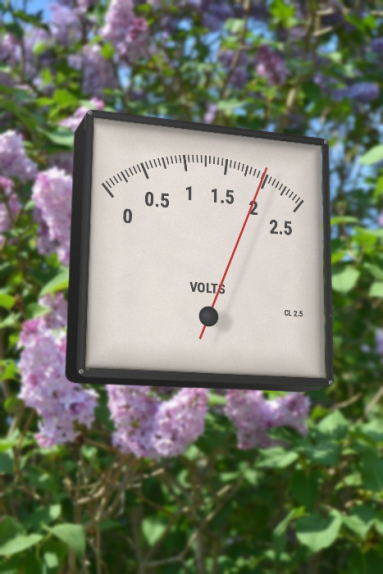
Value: 1.95 V
